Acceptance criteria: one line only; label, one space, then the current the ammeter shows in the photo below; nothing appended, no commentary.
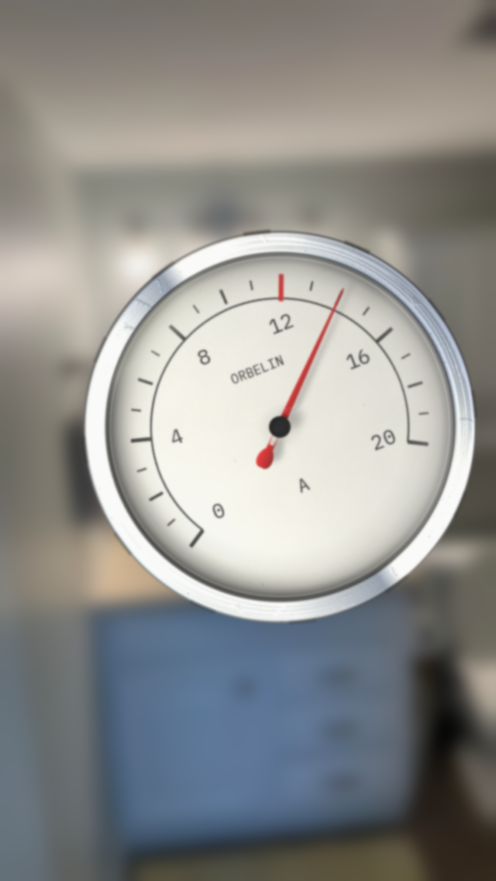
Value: 14 A
